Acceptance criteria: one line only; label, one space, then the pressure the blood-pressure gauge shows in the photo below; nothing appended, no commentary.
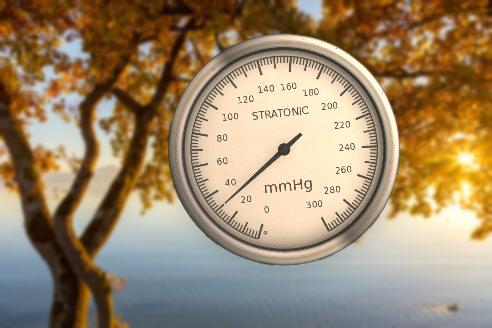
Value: 30 mmHg
